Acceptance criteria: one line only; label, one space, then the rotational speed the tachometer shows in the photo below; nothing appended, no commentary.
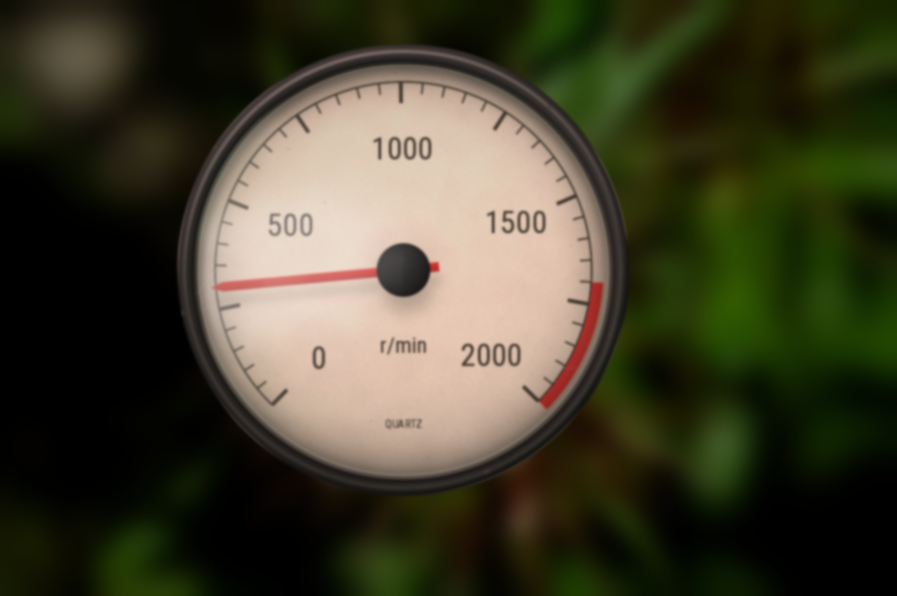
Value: 300 rpm
